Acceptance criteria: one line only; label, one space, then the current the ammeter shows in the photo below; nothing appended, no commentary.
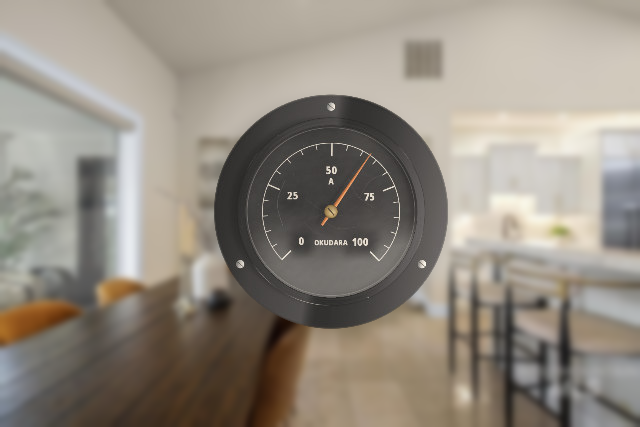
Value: 62.5 A
